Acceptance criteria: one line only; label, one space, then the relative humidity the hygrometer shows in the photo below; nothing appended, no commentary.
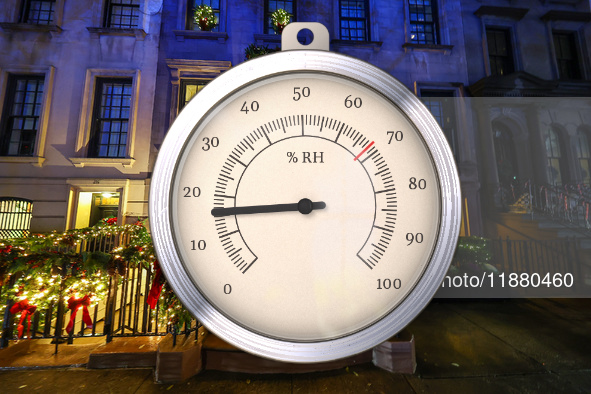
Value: 16 %
